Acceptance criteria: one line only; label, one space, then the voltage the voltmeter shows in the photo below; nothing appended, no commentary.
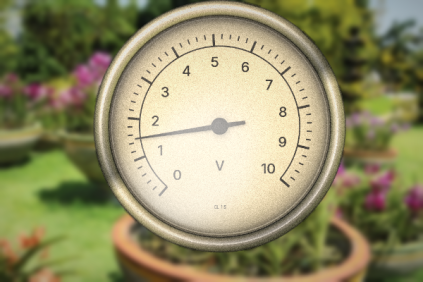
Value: 1.5 V
